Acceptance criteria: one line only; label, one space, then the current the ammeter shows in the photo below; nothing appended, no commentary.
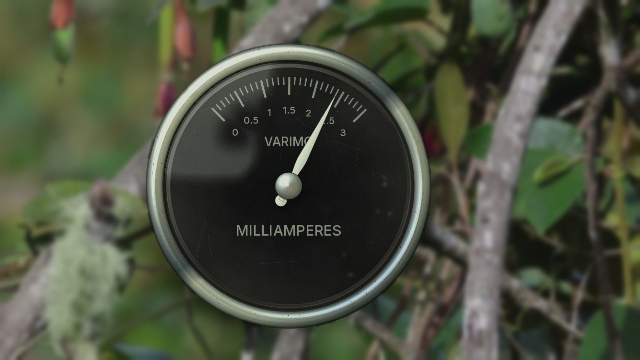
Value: 2.4 mA
